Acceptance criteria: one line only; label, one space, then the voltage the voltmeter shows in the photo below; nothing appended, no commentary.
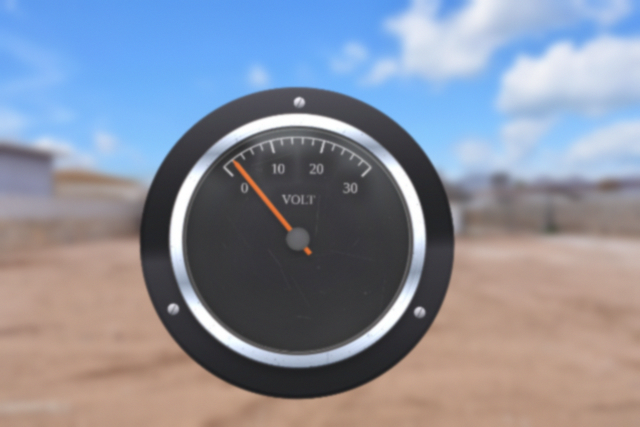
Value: 2 V
